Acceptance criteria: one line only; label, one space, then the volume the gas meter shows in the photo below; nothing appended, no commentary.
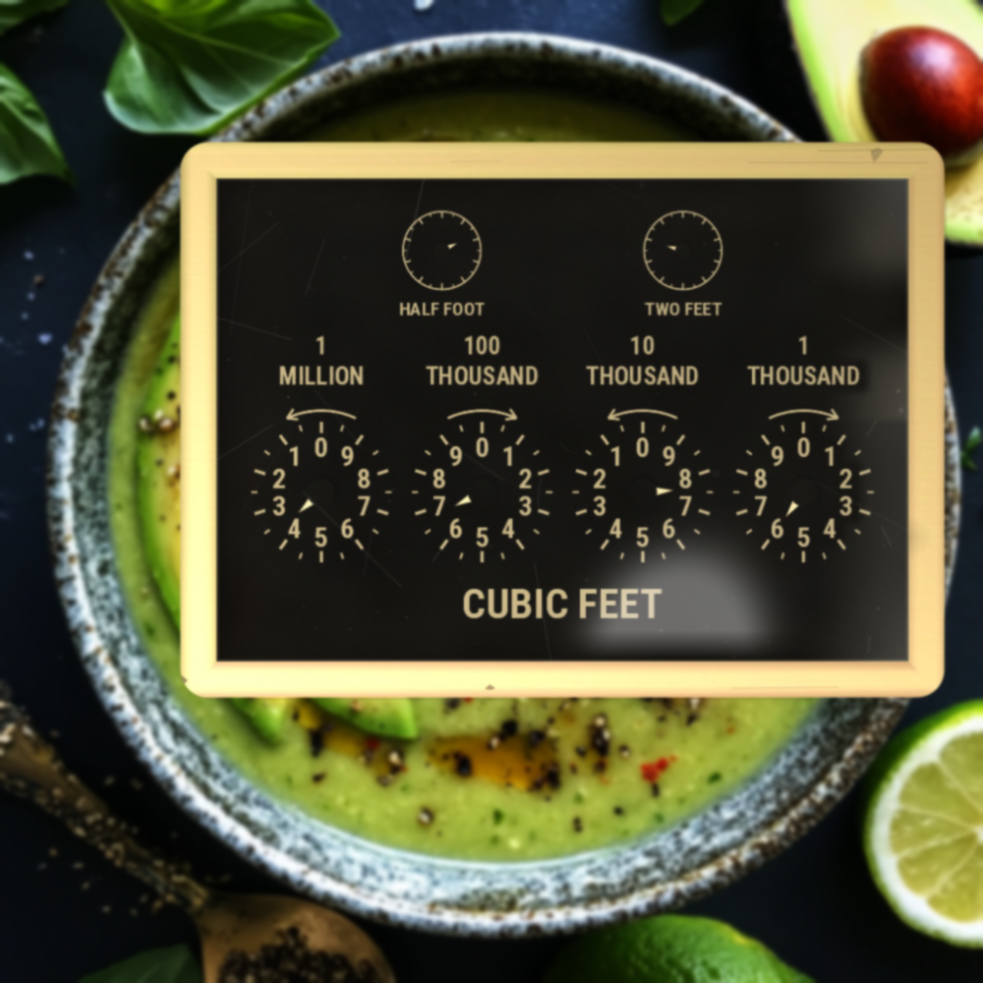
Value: 367600 ft³
